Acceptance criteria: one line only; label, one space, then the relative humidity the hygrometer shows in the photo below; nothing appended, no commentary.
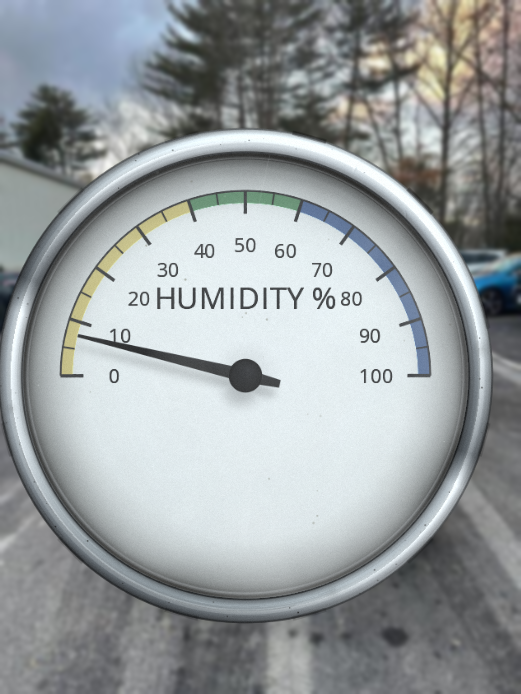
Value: 7.5 %
